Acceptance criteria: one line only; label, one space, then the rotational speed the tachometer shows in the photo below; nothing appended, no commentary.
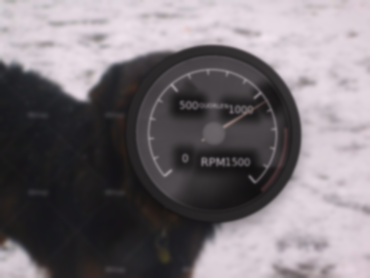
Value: 1050 rpm
